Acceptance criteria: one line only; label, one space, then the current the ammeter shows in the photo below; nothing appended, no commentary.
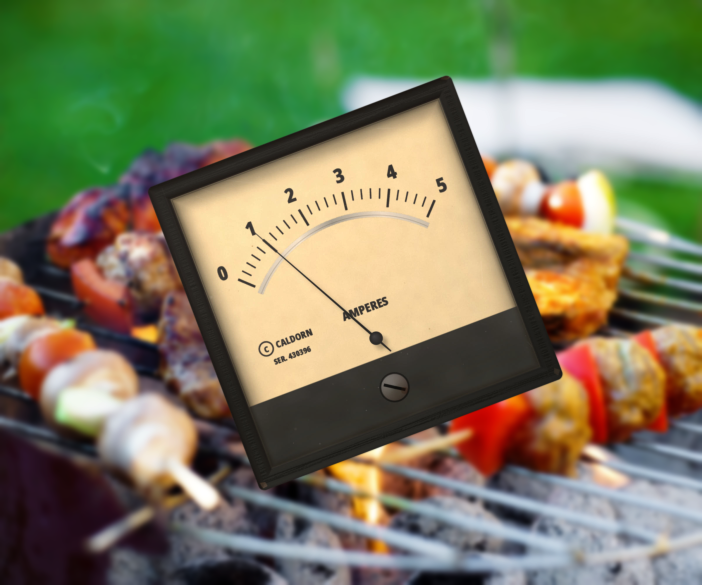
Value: 1 A
